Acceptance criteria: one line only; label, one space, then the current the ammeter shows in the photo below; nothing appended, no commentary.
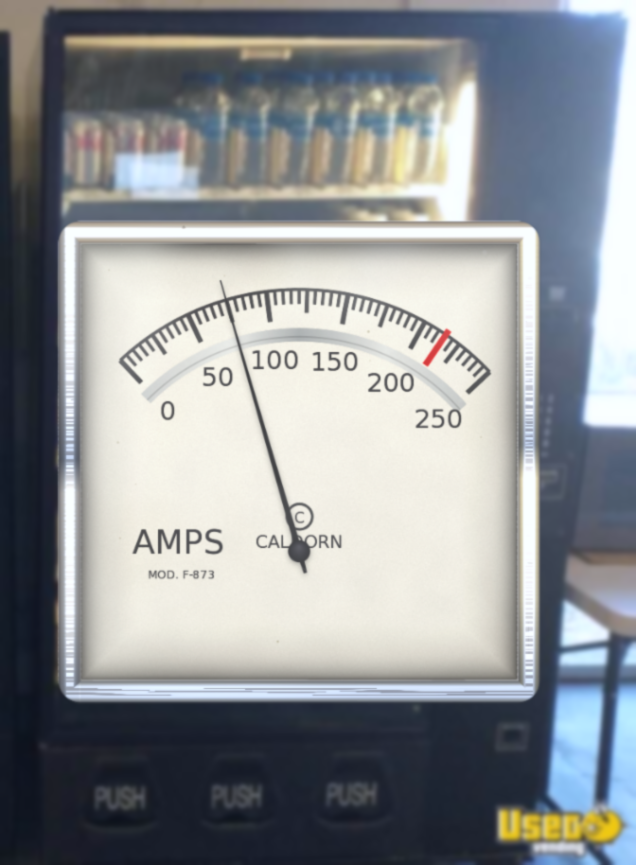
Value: 75 A
